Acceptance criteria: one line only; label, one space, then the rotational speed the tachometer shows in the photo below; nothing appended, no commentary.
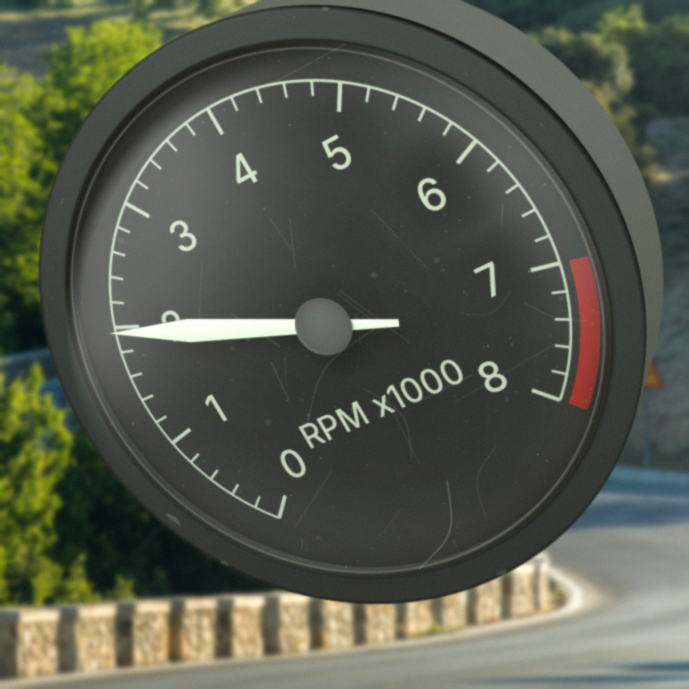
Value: 2000 rpm
